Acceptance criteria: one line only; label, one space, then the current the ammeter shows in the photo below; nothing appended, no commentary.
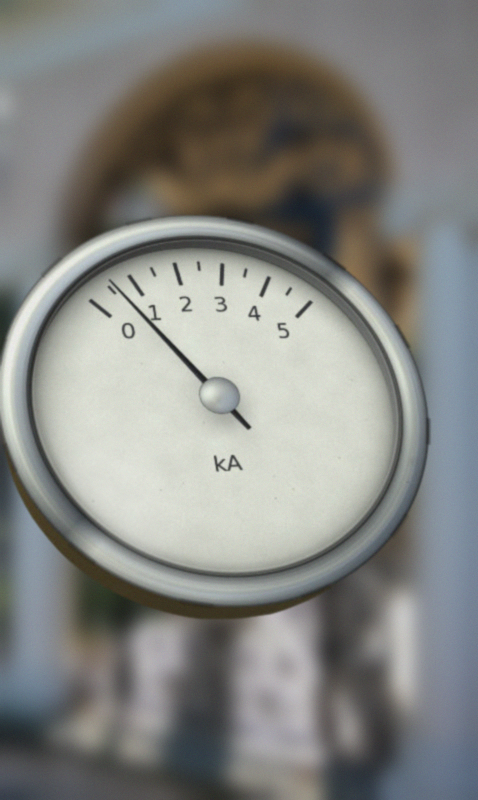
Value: 0.5 kA
